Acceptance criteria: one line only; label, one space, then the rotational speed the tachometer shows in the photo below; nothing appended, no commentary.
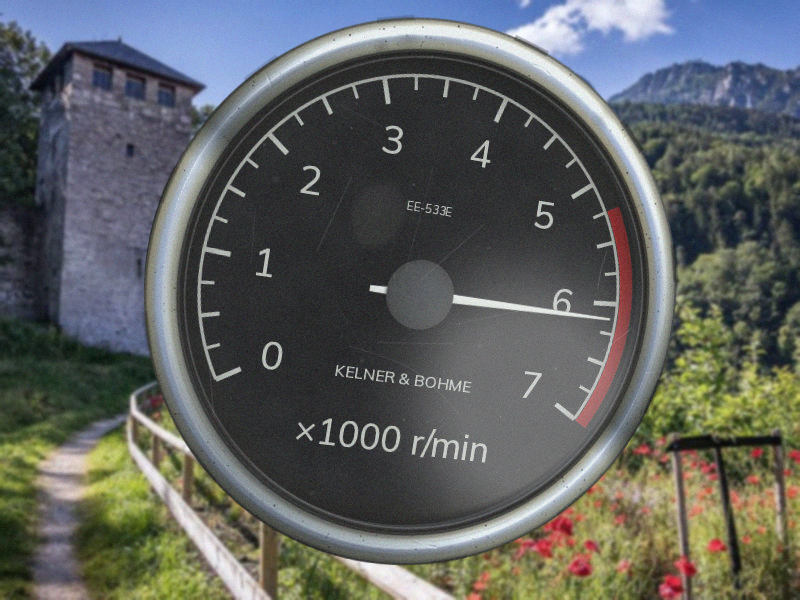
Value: 6125 rpm
